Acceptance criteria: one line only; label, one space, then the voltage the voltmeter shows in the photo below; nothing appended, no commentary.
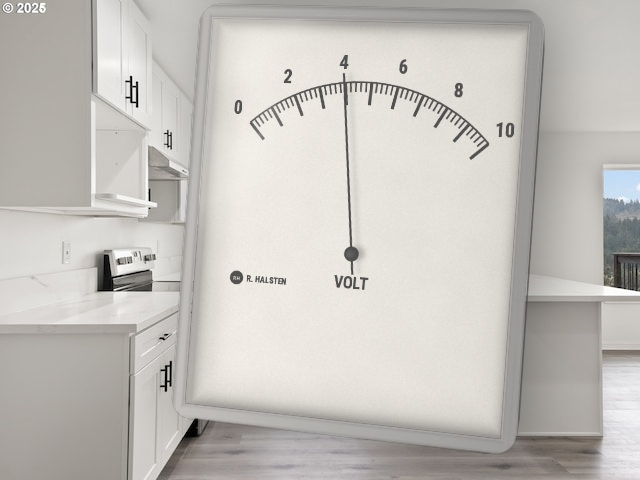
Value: 4 V
